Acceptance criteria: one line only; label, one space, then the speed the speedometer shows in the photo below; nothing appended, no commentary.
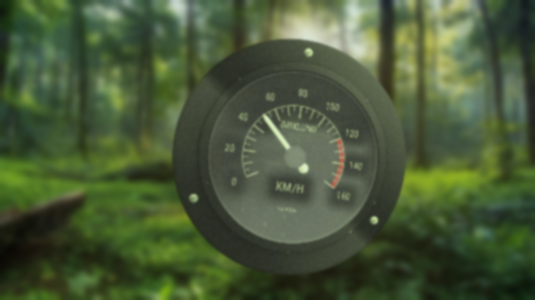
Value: 50 km/h
